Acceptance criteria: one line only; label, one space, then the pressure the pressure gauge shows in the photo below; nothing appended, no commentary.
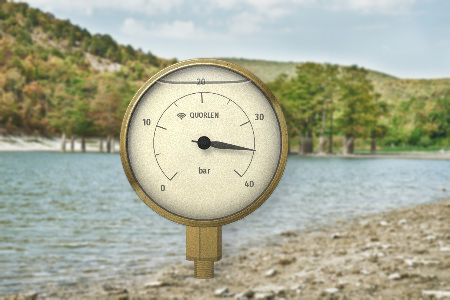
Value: 35 bar
